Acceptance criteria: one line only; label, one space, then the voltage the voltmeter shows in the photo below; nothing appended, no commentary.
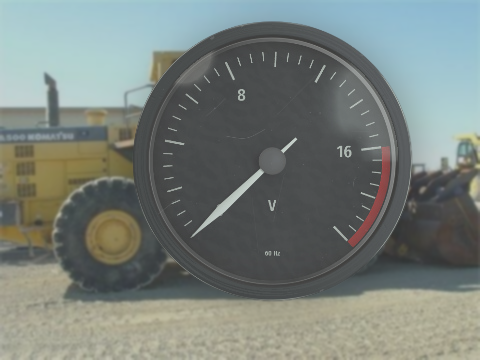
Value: 0 V
